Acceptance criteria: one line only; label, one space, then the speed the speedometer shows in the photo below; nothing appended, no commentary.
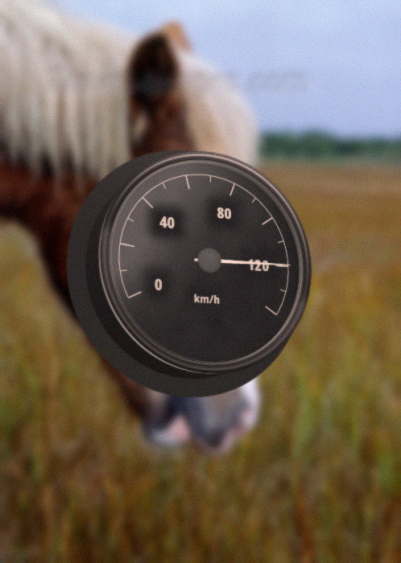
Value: 120 km/h
